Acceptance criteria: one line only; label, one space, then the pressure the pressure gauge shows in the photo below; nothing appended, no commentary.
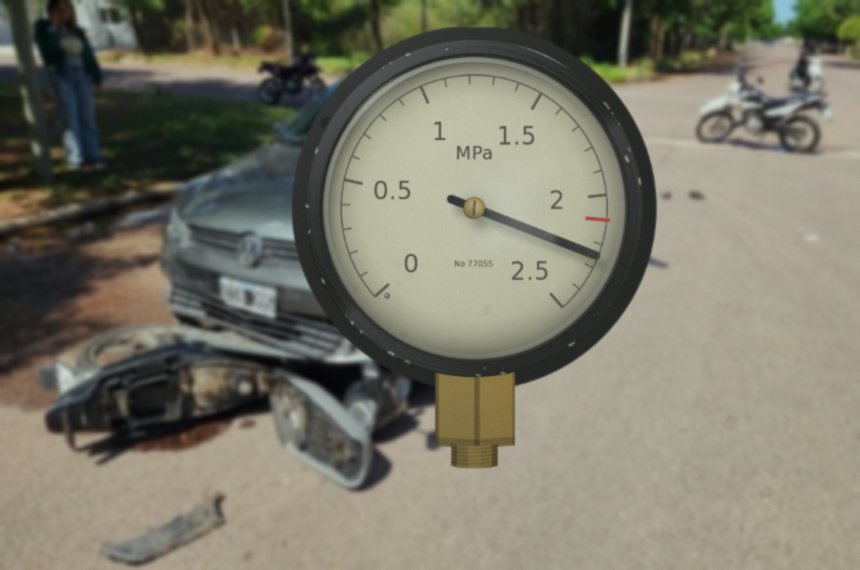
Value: 2.25 MPa
